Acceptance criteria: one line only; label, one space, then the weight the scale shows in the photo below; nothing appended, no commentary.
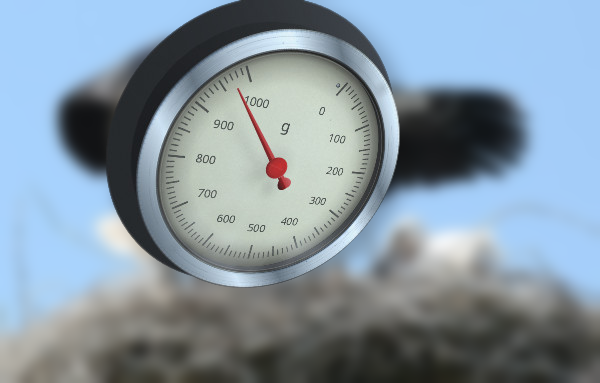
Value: 970 g
